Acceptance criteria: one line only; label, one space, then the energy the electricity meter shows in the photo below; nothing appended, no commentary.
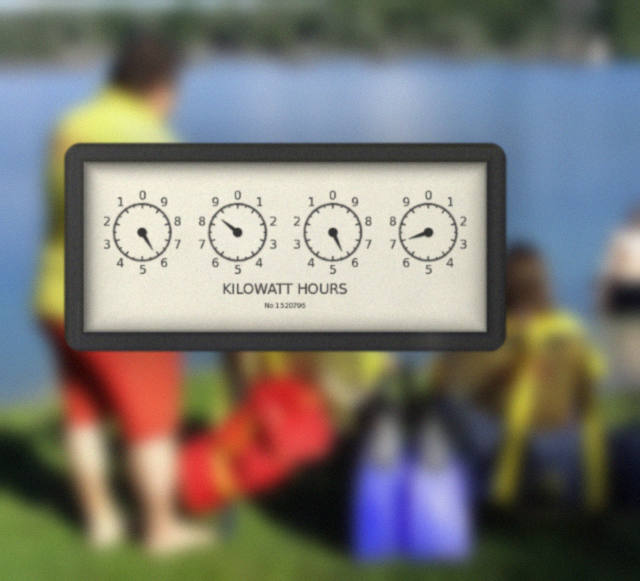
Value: 5857 kWh
